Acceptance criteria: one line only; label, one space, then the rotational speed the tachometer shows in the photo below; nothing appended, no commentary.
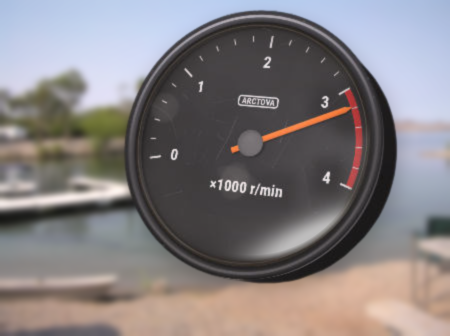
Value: 3200 rpm
